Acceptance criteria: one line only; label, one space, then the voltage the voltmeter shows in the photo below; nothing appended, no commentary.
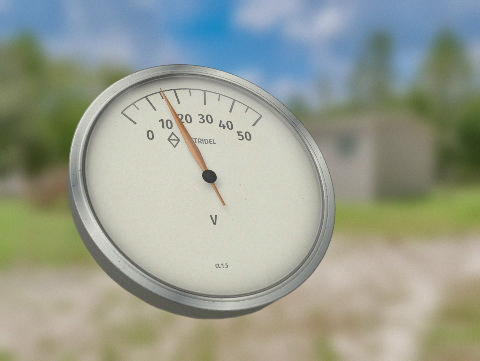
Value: 15 V
